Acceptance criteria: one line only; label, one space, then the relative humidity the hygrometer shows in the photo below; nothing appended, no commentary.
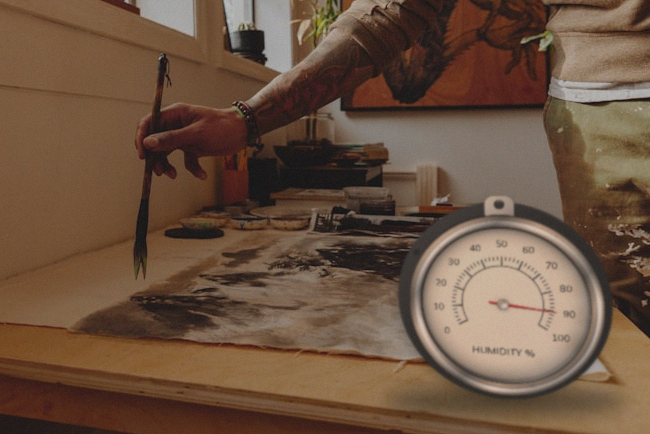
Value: 90 %
